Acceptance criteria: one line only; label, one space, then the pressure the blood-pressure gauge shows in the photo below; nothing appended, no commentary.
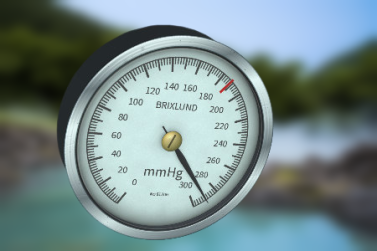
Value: 290 mmHg
